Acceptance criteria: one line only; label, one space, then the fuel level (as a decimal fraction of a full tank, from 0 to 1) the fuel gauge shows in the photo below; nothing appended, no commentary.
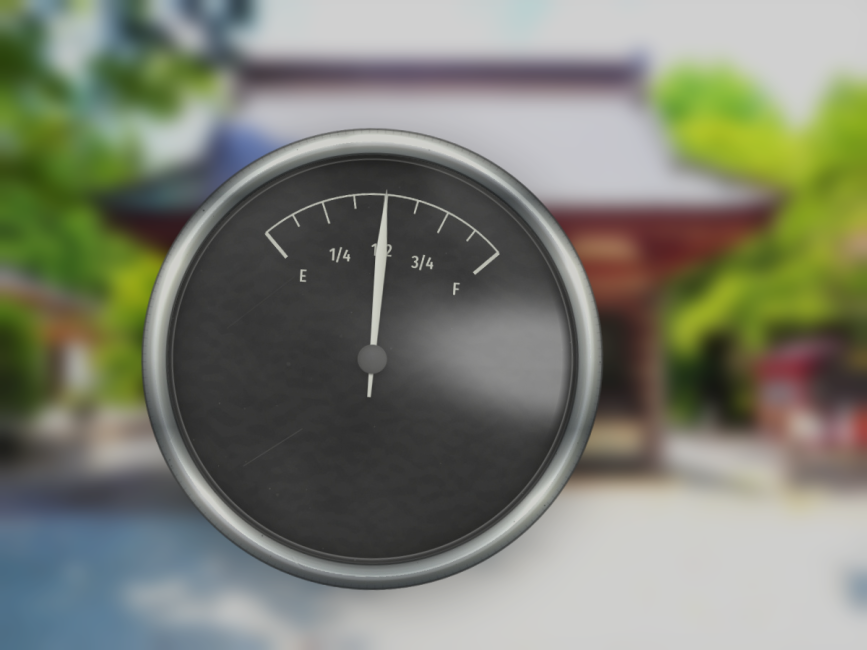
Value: 0.5
